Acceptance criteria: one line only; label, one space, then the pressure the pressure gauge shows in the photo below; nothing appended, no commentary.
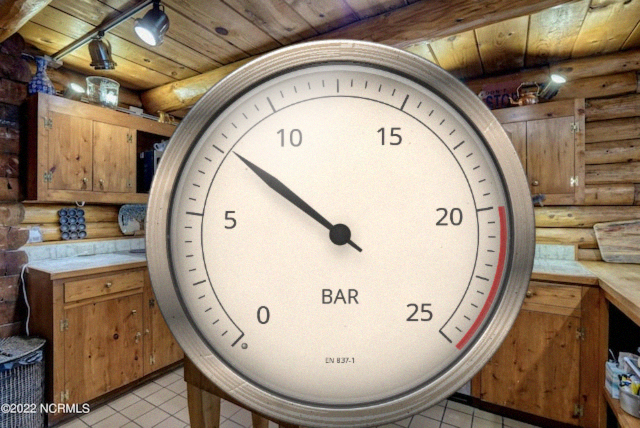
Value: 7.75 bar
